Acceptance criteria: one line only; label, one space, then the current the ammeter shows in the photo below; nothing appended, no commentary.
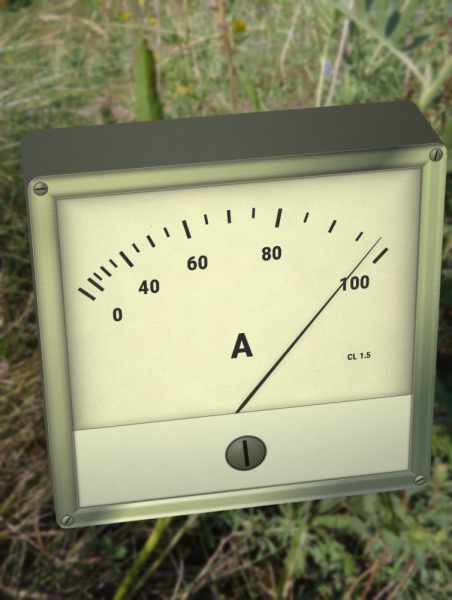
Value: 97.5 A
